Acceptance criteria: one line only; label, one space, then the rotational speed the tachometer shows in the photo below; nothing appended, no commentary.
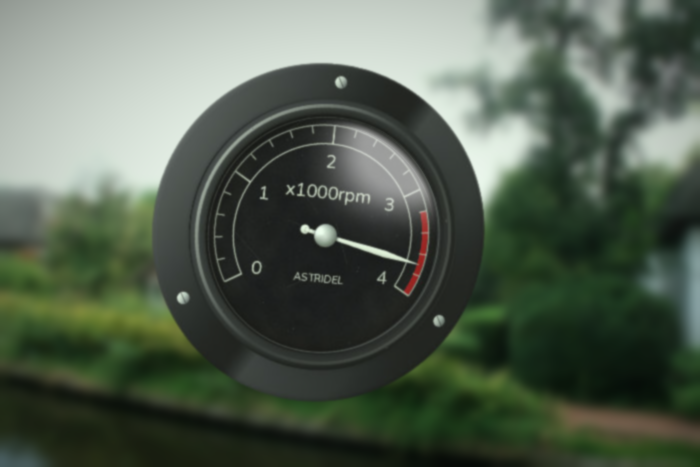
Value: 3700 rpm
